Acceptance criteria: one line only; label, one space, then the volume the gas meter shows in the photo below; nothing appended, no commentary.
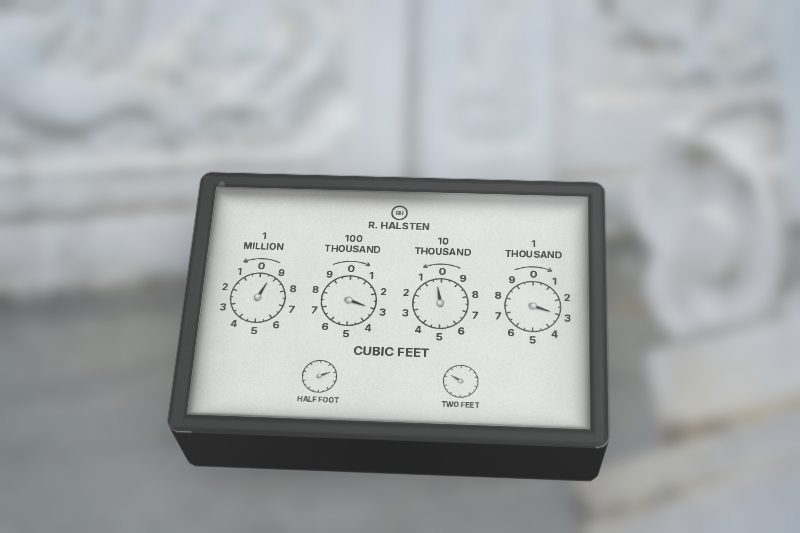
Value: 930300 ft³
